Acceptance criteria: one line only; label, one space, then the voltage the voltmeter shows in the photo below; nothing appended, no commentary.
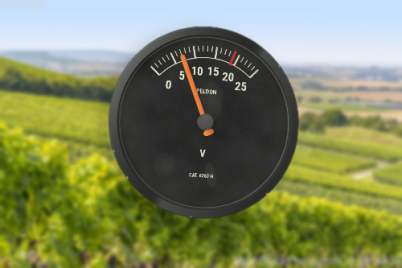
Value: 7 V
